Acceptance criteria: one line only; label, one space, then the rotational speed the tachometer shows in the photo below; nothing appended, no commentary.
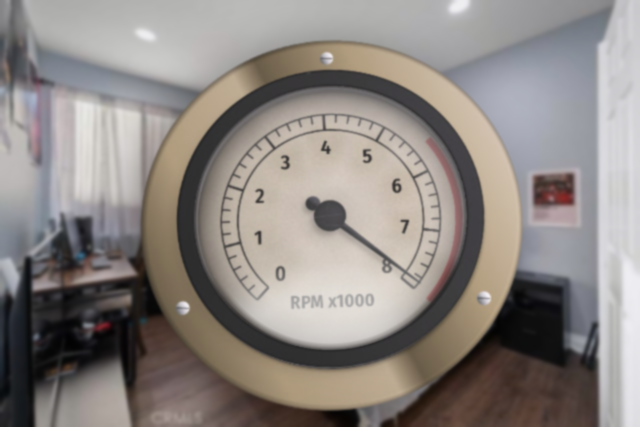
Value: 7900 rpm
